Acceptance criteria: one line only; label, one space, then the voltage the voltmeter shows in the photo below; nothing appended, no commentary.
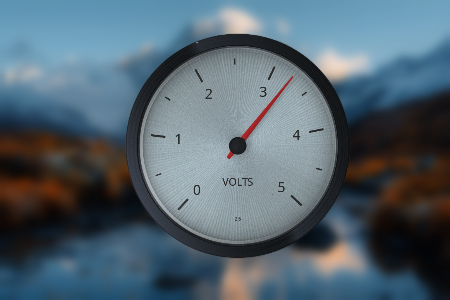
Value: 3.25 V
